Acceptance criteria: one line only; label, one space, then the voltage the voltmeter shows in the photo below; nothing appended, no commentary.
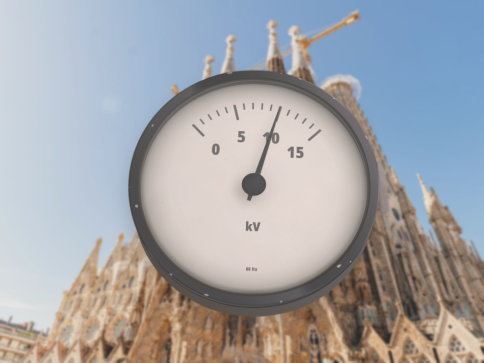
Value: 10 kV
